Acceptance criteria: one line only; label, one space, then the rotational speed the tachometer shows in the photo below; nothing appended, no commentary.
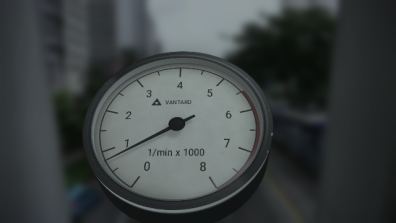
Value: 750 rpm
